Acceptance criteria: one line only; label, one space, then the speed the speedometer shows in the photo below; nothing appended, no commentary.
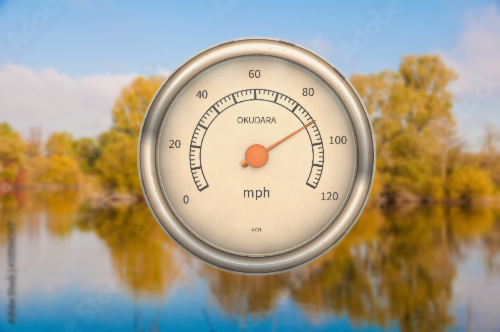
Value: 90 mph
